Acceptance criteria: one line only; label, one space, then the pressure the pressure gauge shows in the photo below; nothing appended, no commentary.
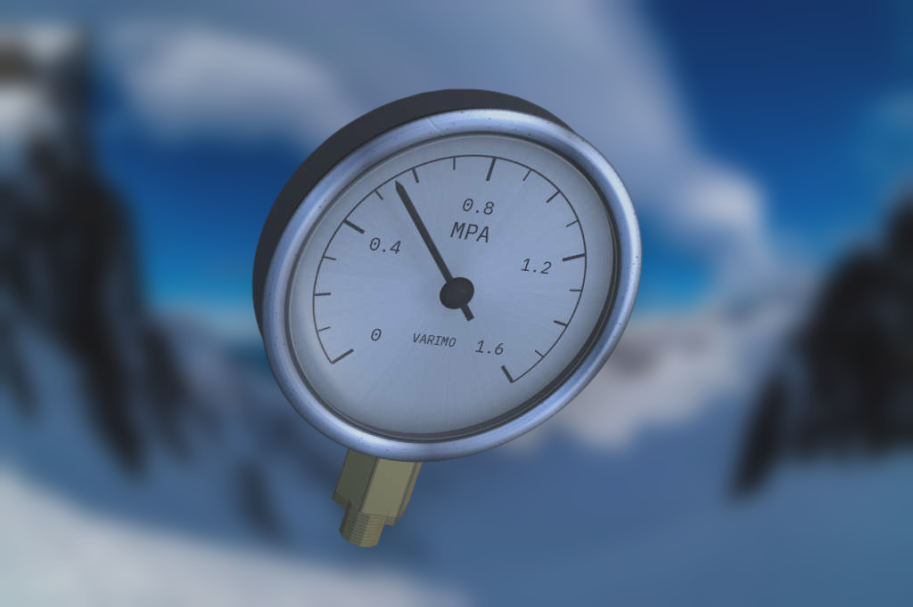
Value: 0.55 MPa
